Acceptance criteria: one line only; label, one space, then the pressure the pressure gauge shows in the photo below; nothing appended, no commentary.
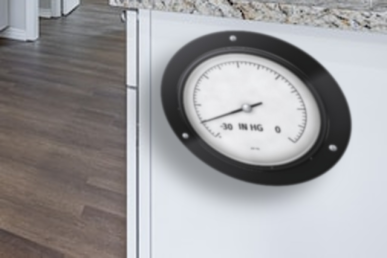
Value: -27.5 inHg
